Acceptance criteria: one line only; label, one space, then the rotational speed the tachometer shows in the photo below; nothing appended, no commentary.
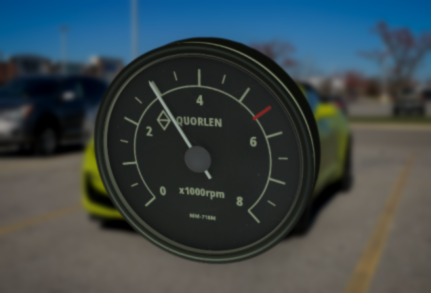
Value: 3000 rpm
